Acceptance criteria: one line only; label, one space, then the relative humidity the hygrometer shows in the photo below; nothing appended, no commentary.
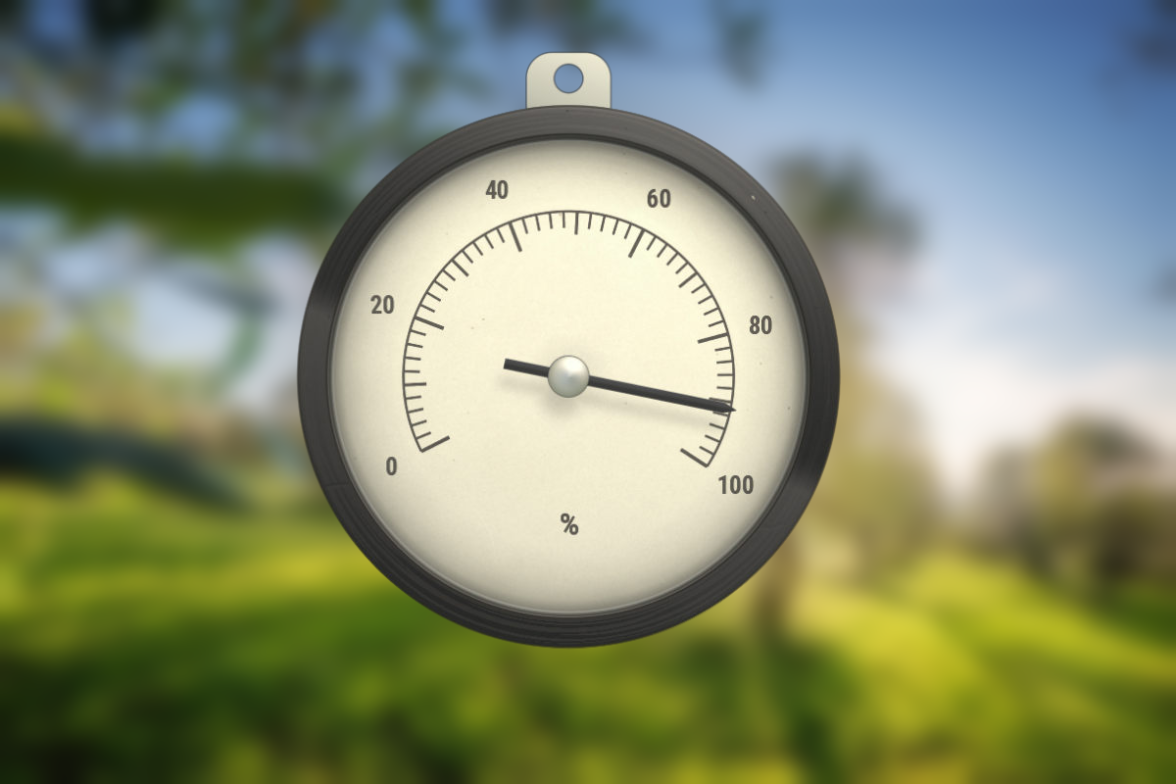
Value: 91 %
